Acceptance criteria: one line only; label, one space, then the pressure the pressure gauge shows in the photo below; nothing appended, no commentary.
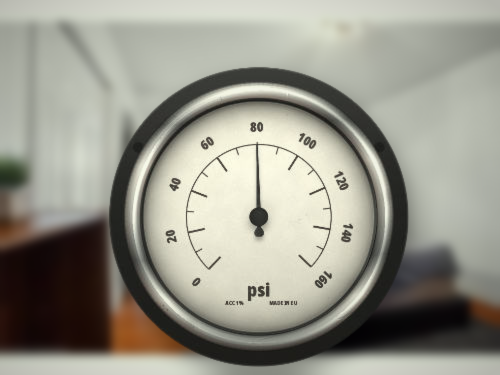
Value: 80 psi
